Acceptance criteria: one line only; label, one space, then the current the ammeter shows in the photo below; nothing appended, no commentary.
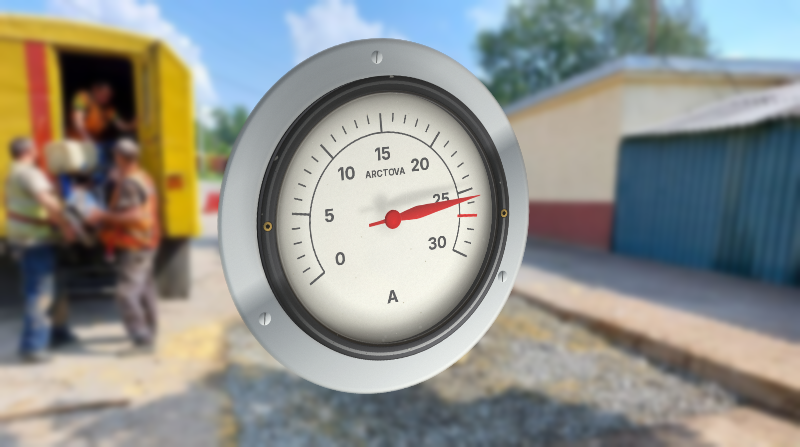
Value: 25.5 A
